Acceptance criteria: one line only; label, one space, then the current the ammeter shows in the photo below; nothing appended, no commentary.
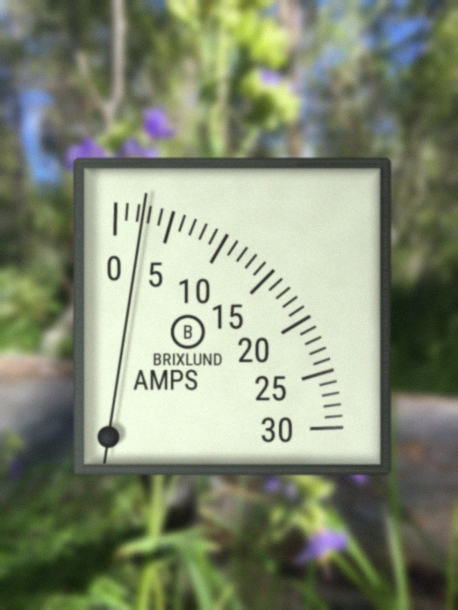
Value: 2.5 A
